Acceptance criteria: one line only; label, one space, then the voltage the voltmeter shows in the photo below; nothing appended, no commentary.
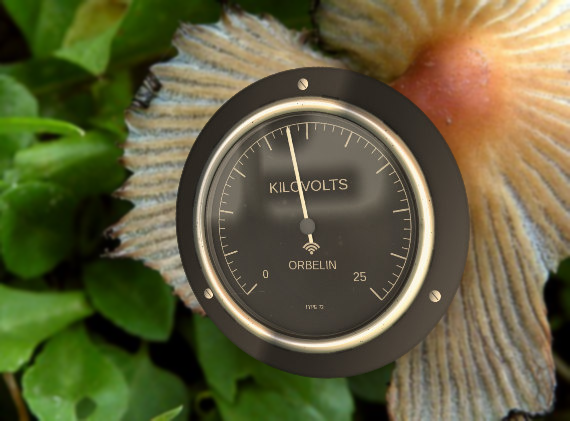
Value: 11.5 kV
